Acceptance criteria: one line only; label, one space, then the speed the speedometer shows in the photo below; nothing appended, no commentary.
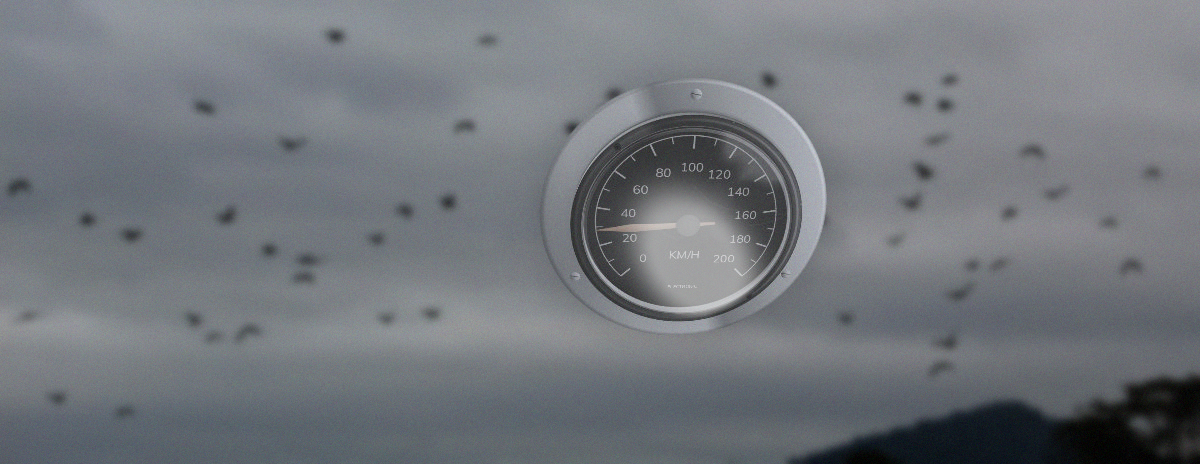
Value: 30 km/h
